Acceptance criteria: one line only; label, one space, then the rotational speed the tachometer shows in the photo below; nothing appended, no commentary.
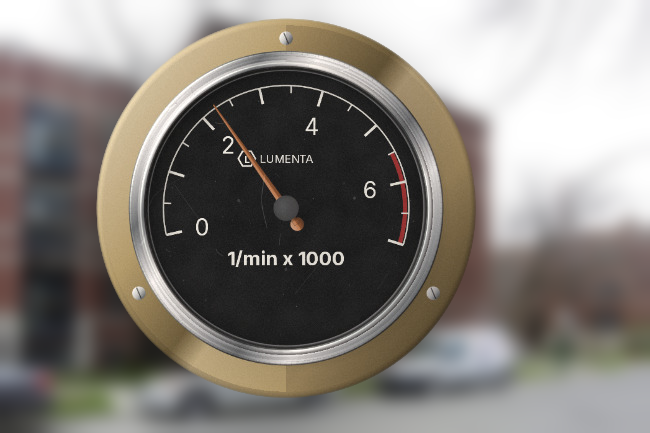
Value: 2250 rpm
